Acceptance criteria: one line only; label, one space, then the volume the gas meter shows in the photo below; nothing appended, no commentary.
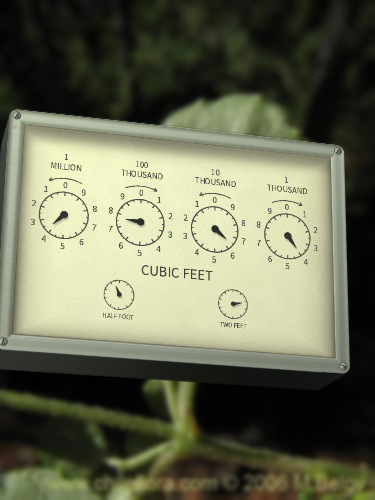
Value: 376400 ft³
